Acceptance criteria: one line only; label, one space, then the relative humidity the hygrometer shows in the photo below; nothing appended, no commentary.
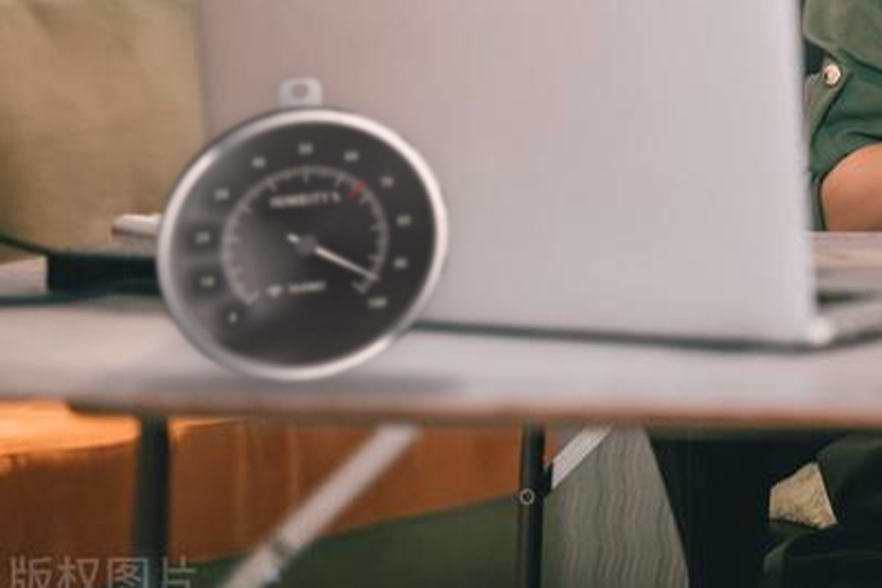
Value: 95 %
